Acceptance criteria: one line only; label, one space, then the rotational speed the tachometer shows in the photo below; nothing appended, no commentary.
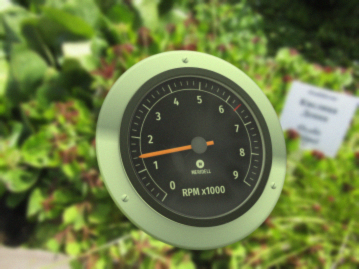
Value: 1400 rpm
